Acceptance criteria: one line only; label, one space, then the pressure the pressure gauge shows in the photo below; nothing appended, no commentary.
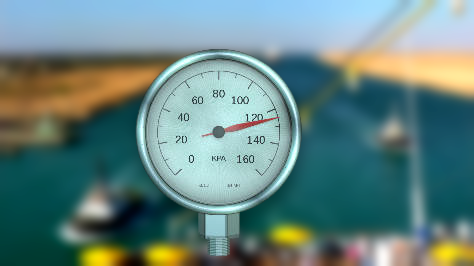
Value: 125 kPa
